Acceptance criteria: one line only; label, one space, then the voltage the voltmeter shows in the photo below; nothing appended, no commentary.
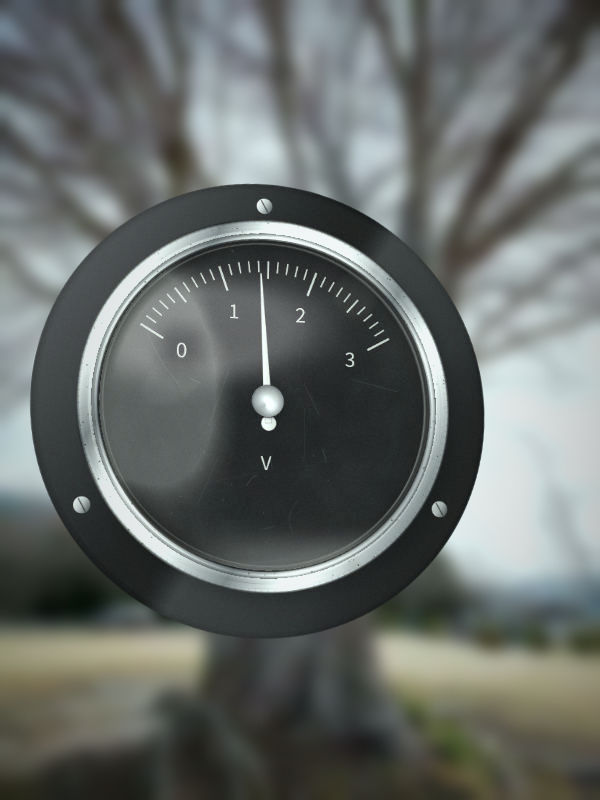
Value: 1.4 V
